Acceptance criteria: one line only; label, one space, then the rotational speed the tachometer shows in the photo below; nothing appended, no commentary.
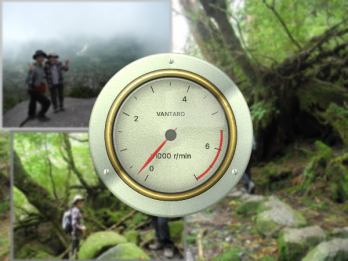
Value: 250 rpm
